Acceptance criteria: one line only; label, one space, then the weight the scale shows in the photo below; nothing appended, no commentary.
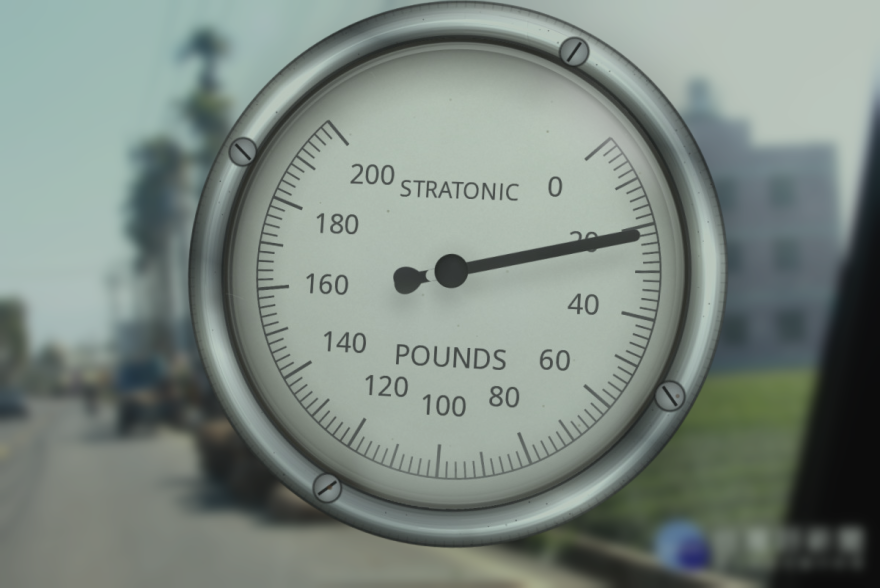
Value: 22 lb
